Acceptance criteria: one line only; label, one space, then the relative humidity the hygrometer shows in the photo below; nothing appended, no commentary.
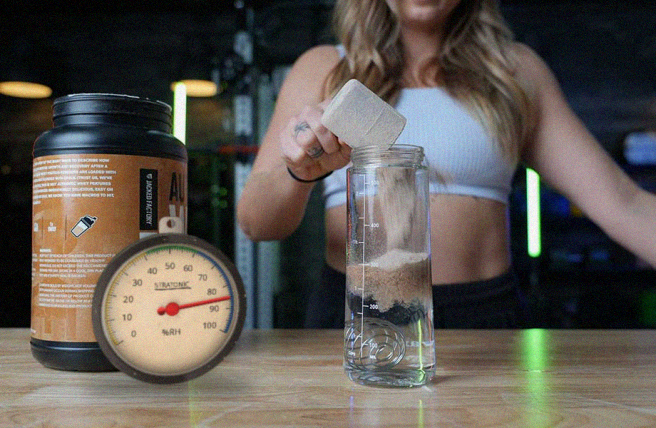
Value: 85 %
